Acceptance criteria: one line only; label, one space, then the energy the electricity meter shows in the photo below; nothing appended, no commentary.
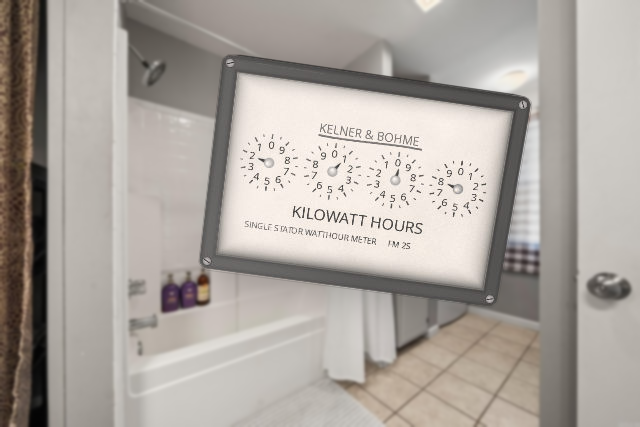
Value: 2098 kWh
